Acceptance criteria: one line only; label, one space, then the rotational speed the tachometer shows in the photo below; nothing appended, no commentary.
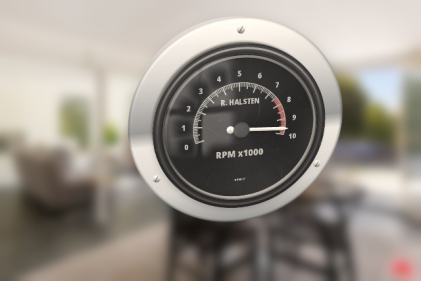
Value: 9500 rpm
